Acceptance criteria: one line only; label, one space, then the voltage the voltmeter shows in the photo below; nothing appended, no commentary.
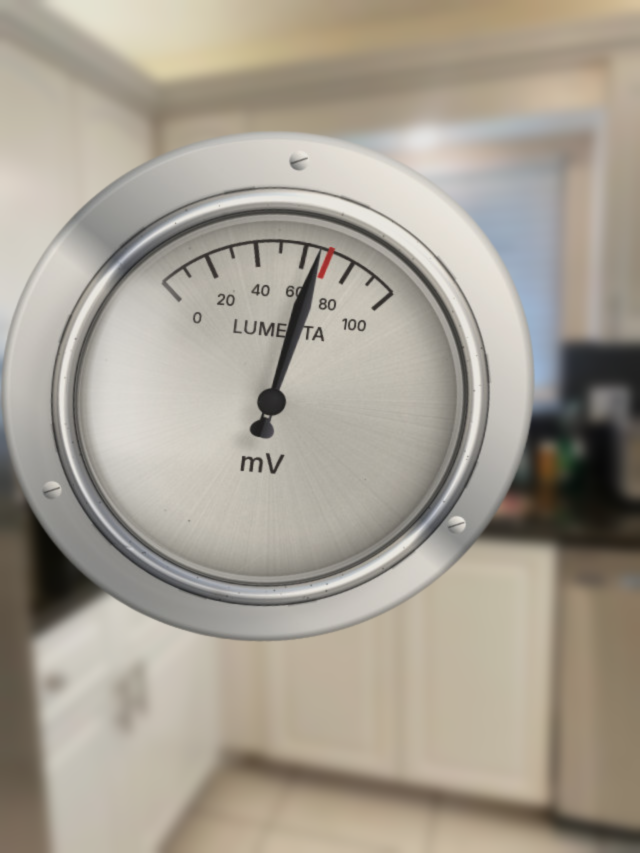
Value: 65 mV
